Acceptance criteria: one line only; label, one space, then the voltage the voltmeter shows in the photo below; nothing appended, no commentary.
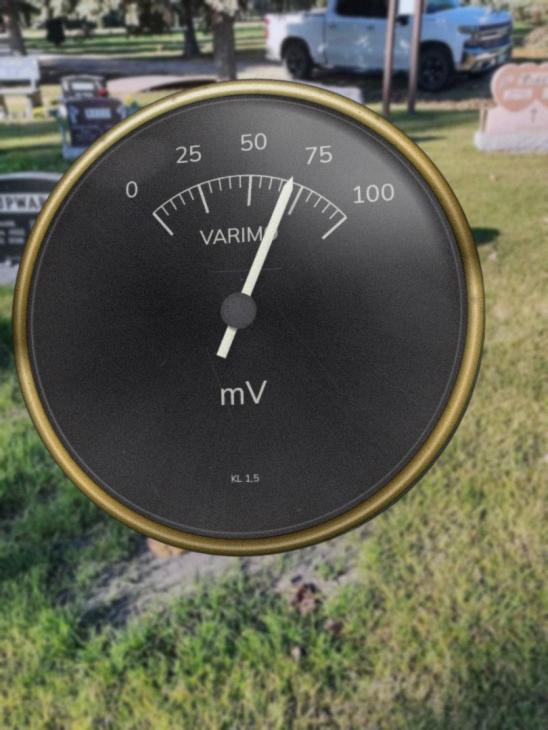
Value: 70 mV
